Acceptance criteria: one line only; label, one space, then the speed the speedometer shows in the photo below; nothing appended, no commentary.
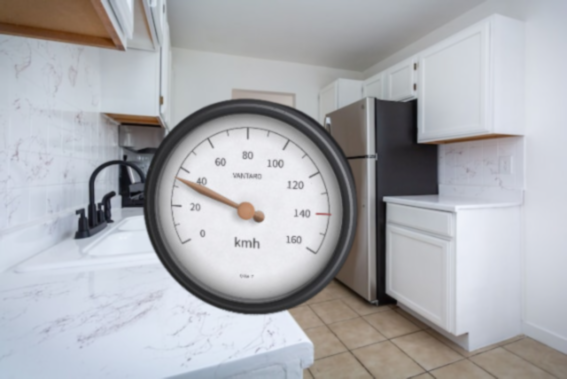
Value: 35 km/h
